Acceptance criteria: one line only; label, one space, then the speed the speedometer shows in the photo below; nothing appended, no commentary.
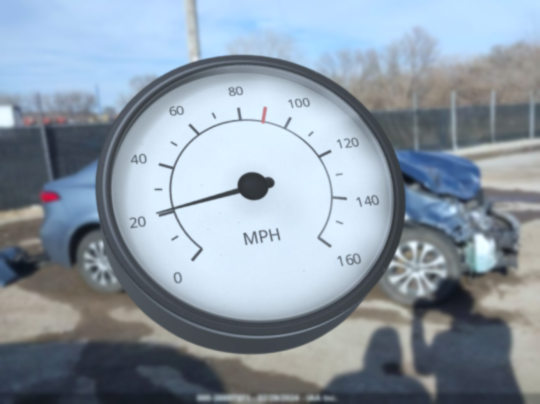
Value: 20 mph
